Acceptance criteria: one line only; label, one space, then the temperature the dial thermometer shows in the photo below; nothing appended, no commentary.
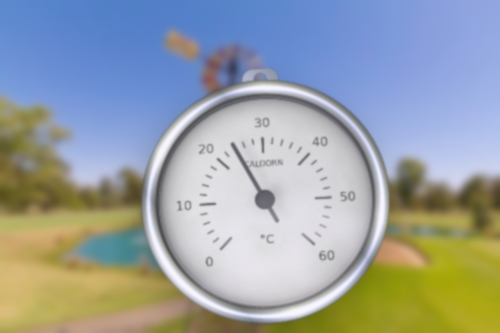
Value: 24 °C
